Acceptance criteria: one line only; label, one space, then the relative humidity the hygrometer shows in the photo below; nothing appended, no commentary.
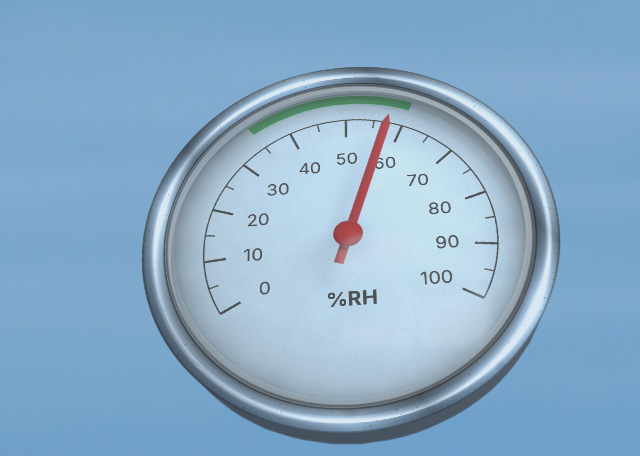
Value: 57.5 %
